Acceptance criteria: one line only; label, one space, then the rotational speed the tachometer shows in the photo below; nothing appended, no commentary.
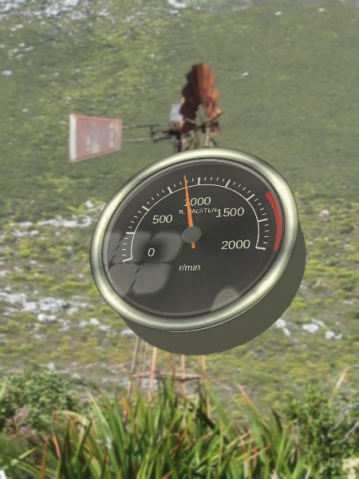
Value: 900 rpm
